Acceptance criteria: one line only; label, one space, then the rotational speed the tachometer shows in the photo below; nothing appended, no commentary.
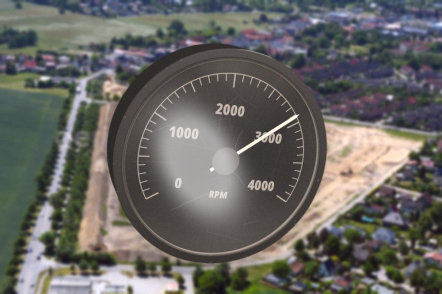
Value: 2900 rpm
